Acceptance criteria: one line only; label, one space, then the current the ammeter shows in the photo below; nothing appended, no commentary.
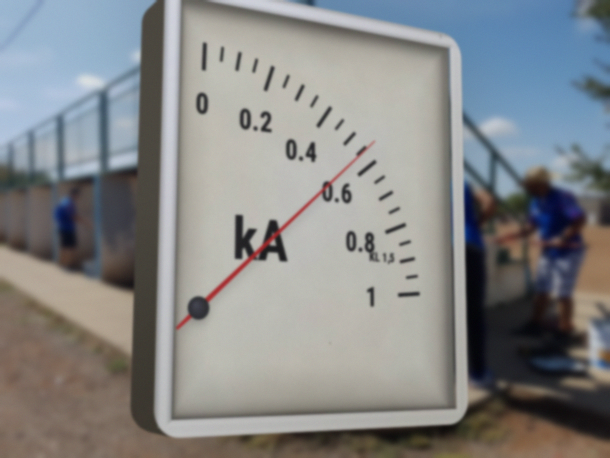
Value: 0.55 kA
